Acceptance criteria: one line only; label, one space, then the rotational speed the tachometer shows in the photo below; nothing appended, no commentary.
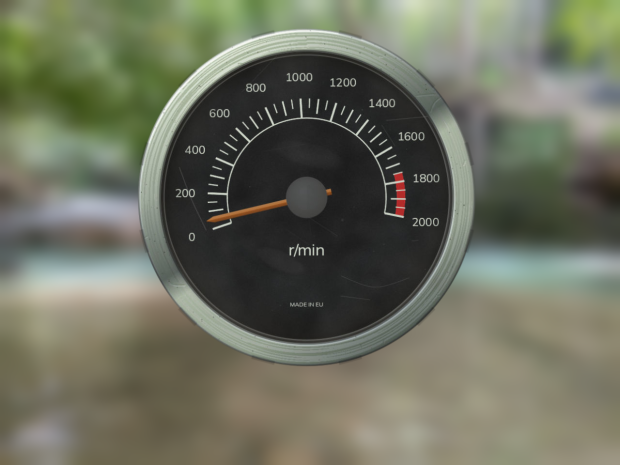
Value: 50 rpm
